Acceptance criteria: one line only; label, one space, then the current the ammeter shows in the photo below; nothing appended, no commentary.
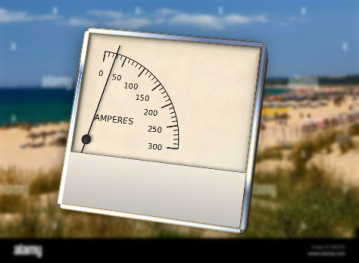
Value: 30 A
